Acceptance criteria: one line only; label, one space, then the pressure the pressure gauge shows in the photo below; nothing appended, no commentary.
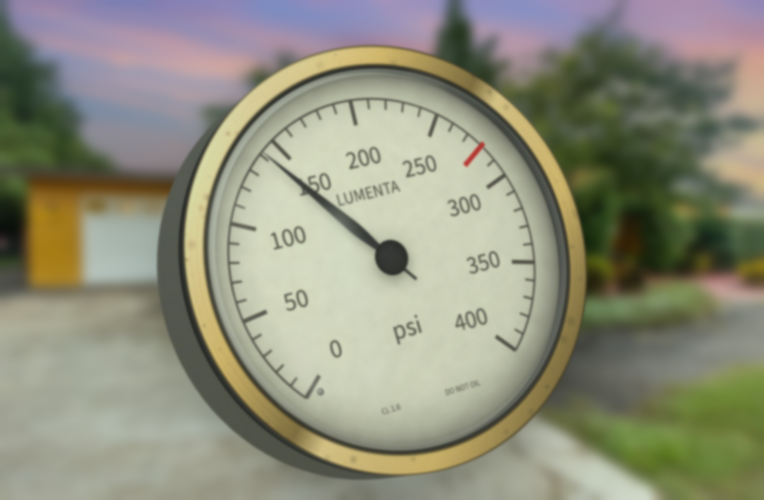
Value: 140 psi
